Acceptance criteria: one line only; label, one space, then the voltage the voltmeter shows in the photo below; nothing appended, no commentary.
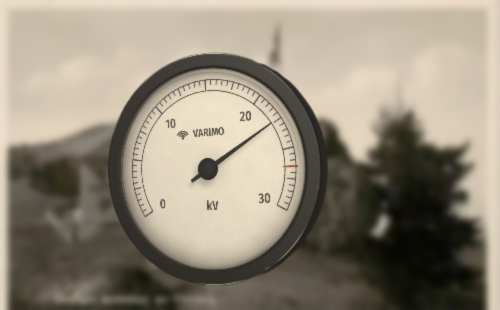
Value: 22.5 kV
